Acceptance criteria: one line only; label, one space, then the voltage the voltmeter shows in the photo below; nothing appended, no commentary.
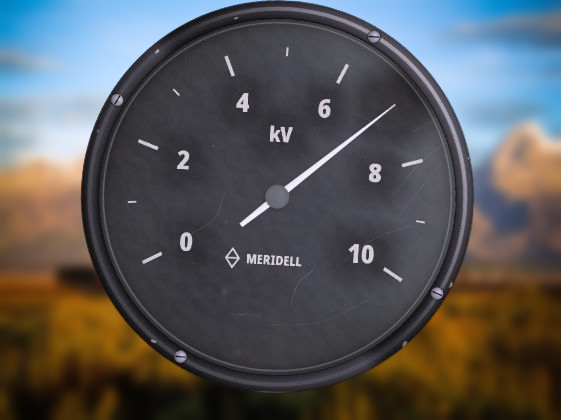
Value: 7 kV
